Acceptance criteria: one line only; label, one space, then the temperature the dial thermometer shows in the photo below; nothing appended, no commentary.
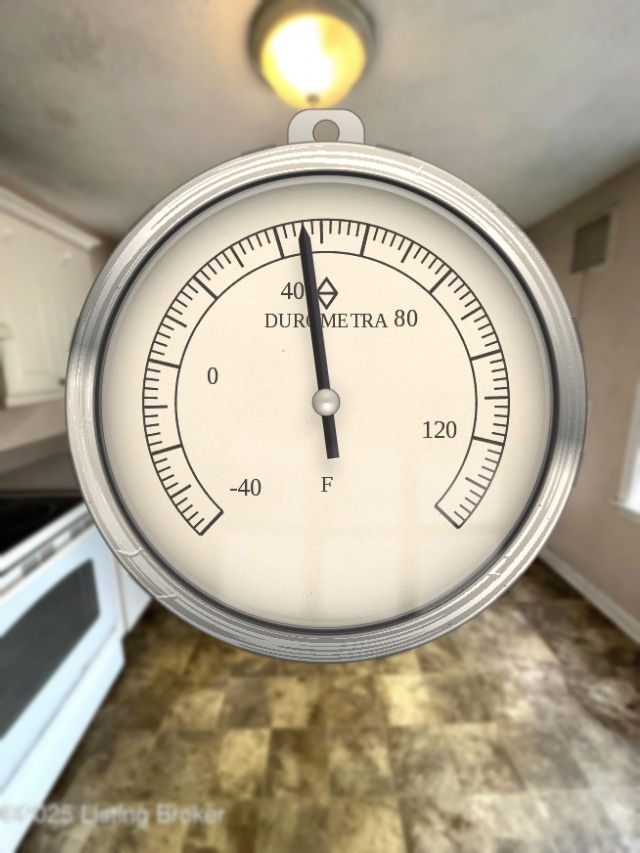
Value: 46 °F
